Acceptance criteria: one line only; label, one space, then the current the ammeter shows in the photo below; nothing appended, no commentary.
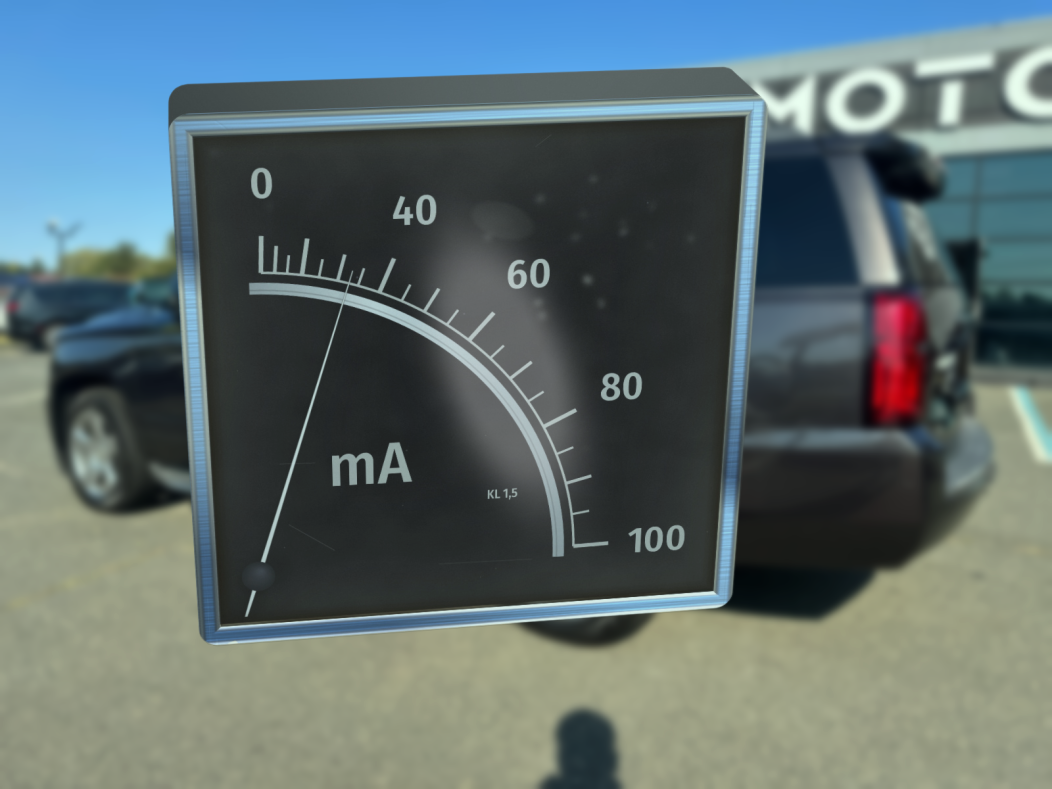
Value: 32.5 mA
